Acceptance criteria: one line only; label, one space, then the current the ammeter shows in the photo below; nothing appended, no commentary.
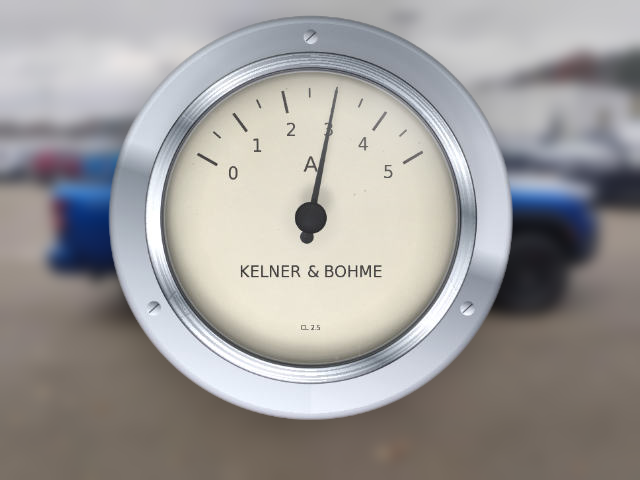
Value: 3 A
